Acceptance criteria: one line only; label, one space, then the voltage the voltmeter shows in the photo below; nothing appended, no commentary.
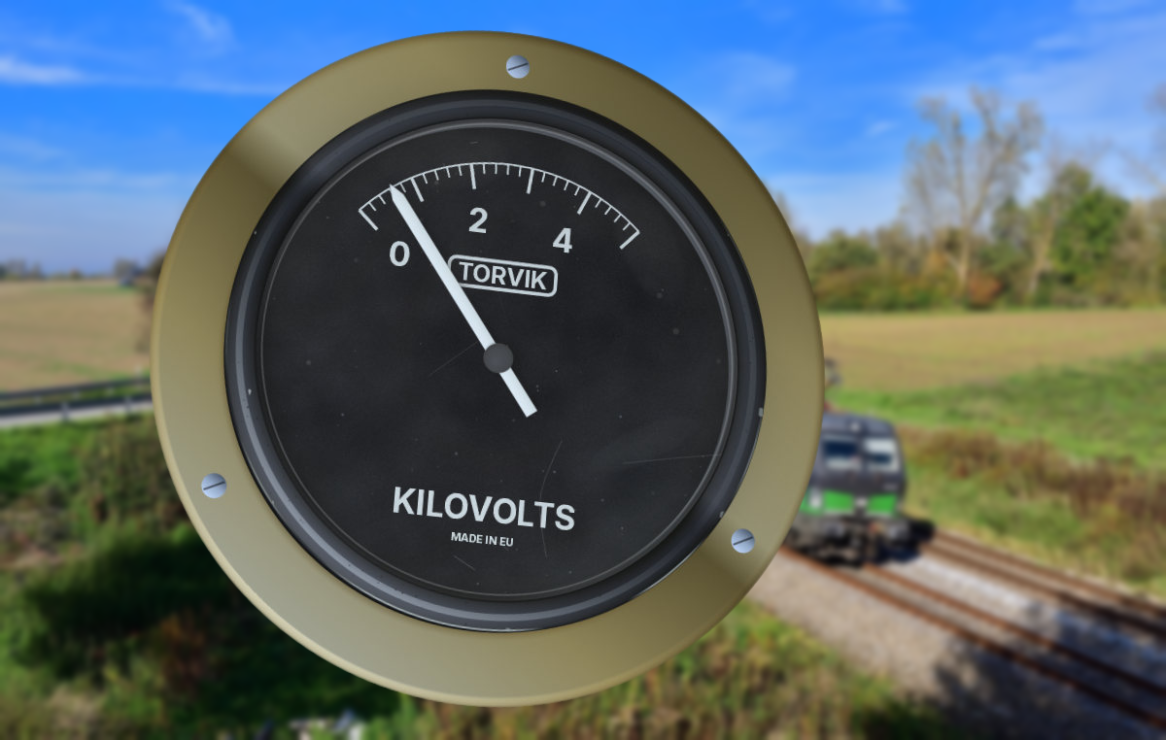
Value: 0.6 kV
